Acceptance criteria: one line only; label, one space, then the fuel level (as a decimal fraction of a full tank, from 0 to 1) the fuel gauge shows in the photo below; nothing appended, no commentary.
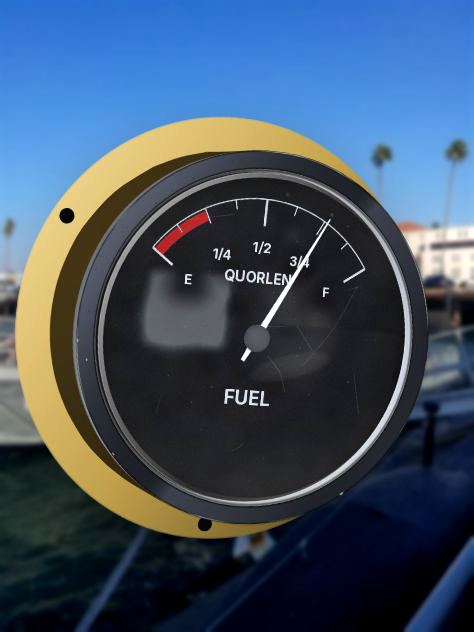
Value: 0.75
